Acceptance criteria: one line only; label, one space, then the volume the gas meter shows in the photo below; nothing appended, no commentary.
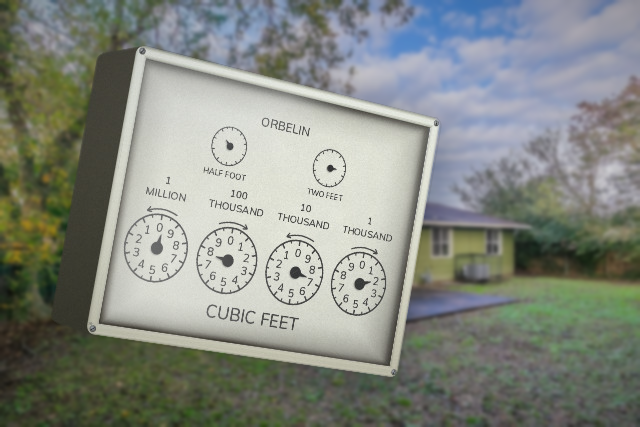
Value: 977200 ft³
